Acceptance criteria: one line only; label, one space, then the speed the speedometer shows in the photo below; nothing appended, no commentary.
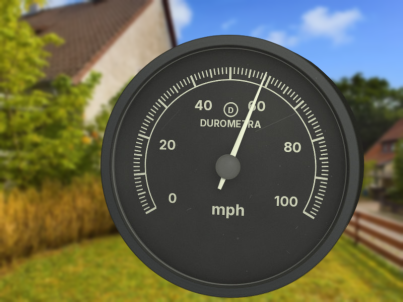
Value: 59 mph
